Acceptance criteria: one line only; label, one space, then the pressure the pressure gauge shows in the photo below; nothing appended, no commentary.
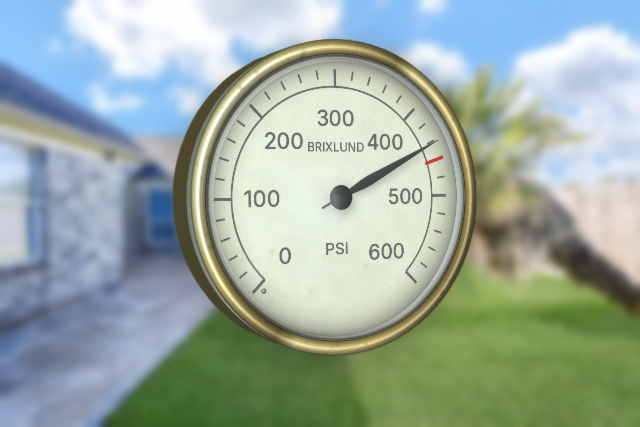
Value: 440 psi
